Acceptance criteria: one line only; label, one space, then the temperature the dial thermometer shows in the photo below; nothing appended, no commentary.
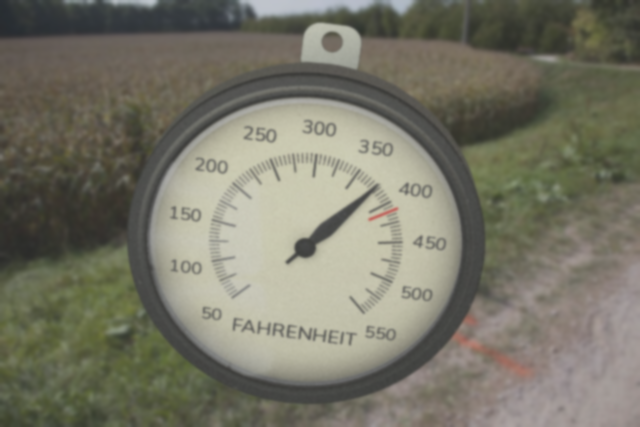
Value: 375 °F
